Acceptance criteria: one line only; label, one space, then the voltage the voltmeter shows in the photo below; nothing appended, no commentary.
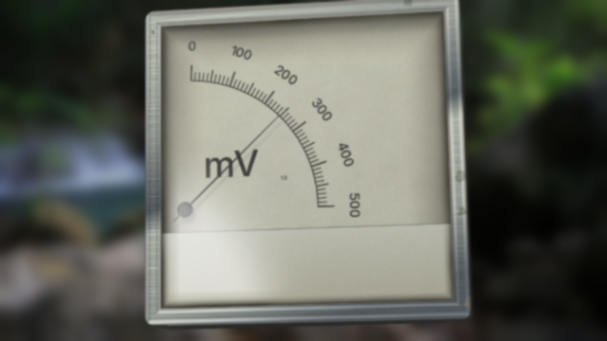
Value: 250 mV
